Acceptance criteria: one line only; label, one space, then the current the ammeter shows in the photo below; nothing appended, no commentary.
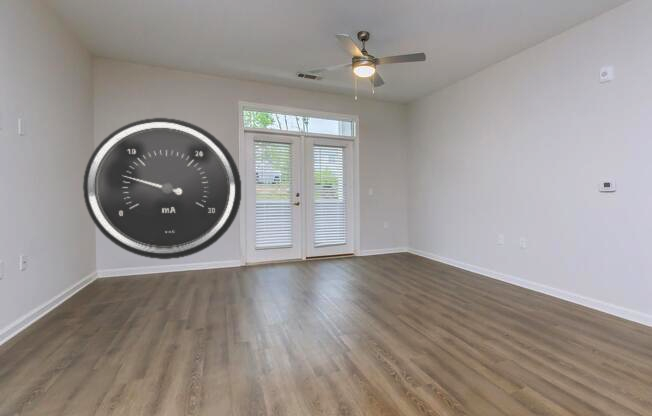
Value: 6 mA
